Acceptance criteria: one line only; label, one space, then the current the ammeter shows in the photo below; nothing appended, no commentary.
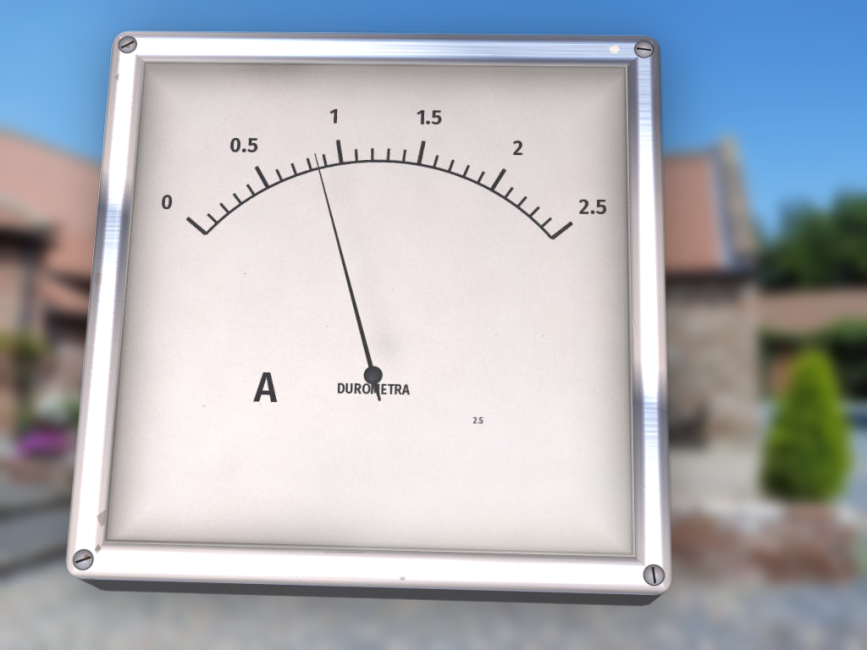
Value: 0.85 A
